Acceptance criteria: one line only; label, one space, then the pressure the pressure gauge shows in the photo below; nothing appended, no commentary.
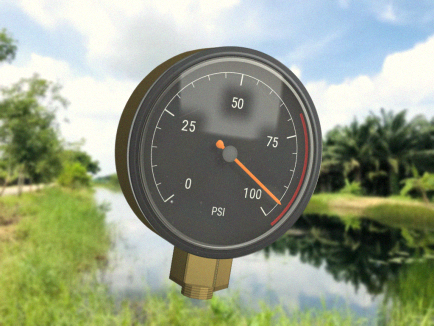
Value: 95 psi
